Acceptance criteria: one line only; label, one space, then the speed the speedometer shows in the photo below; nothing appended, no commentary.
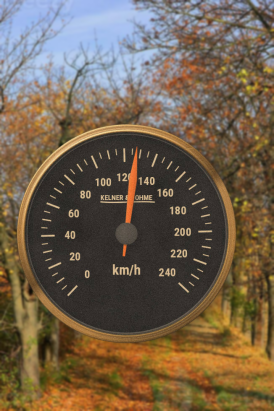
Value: 127.5 km/h
